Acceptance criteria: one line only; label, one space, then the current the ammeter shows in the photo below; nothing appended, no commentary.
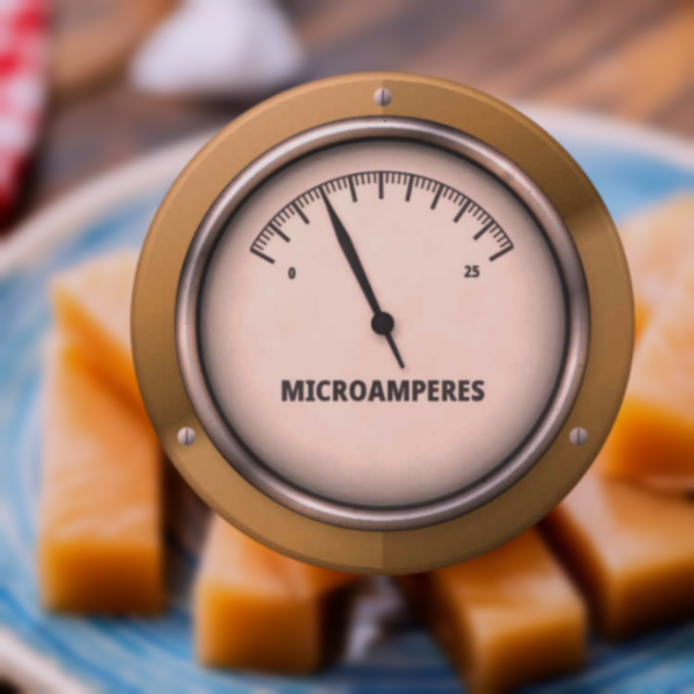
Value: 7.5 µA
